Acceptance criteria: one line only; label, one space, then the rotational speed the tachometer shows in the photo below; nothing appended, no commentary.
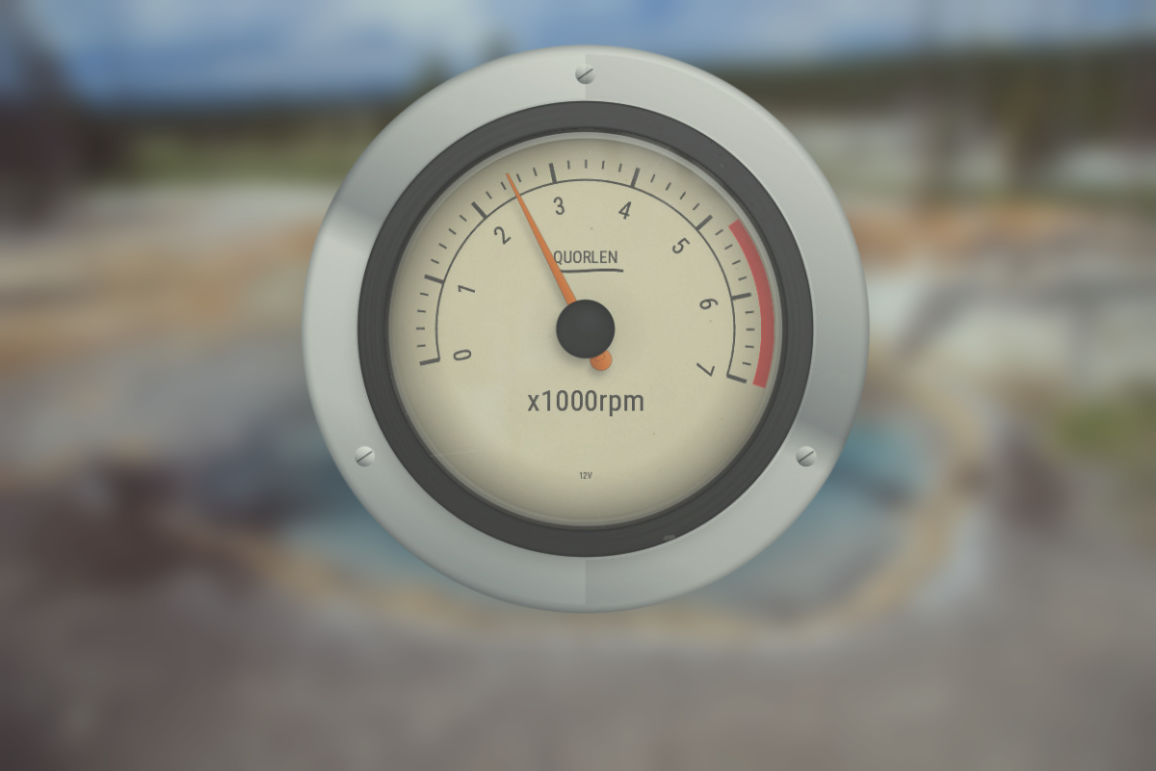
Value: 2500 rpm
